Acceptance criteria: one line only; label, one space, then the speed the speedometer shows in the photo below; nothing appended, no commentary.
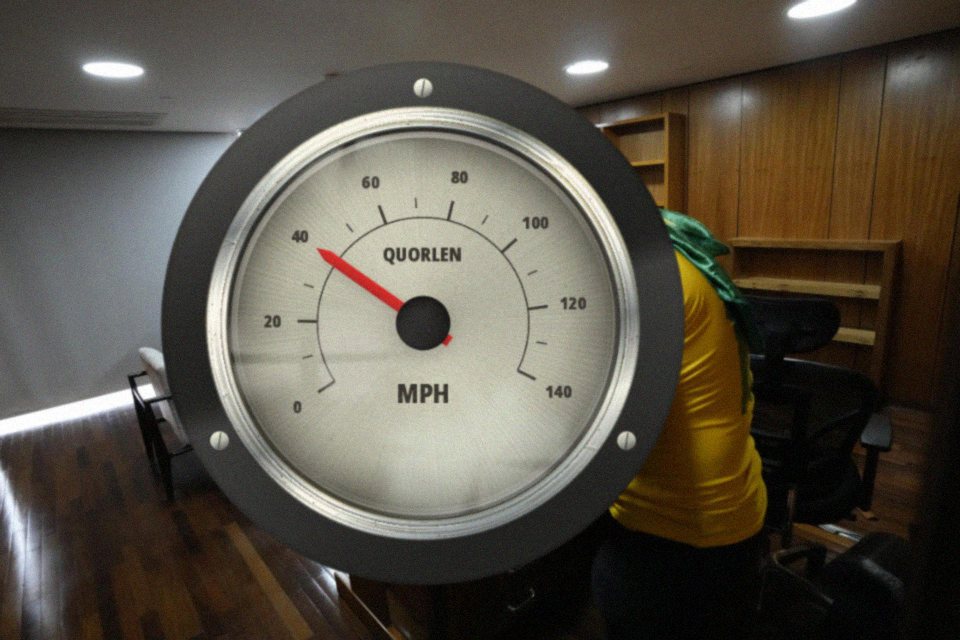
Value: 40 mph
